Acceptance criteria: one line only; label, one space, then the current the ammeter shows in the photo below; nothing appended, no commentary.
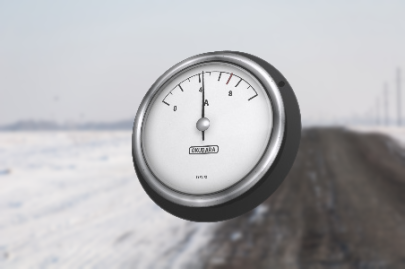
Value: 4.5 A
